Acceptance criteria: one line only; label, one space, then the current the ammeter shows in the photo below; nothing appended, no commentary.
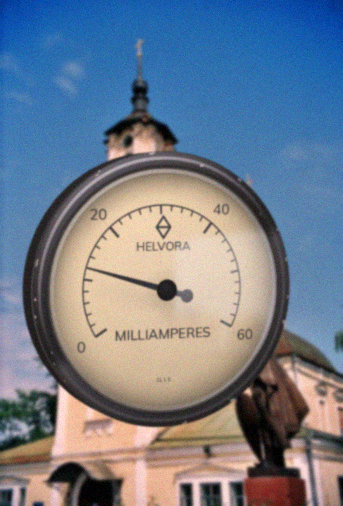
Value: 12 mA
